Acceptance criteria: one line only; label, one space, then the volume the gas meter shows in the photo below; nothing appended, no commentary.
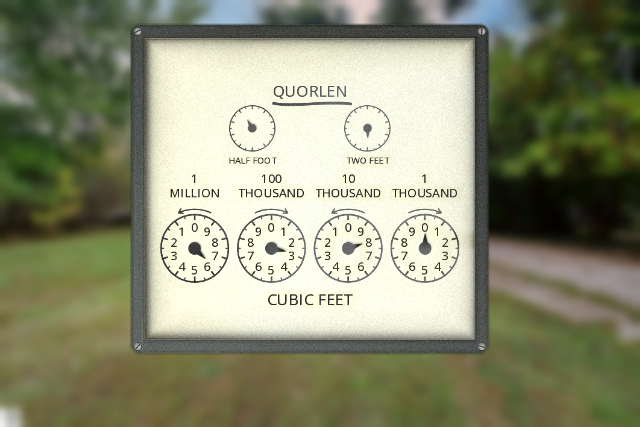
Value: 628000 ft³
